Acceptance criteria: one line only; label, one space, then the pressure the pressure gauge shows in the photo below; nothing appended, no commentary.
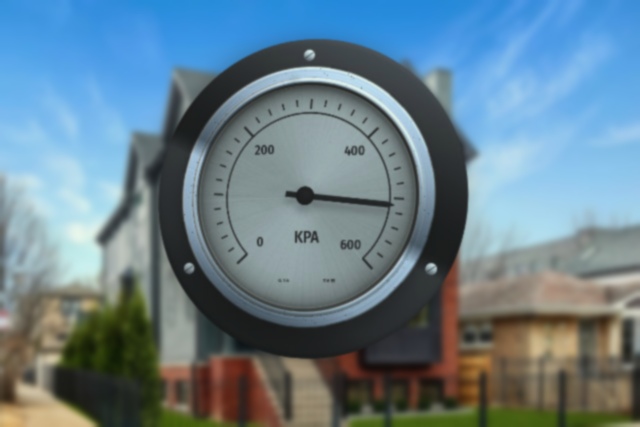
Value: 510 kPa
